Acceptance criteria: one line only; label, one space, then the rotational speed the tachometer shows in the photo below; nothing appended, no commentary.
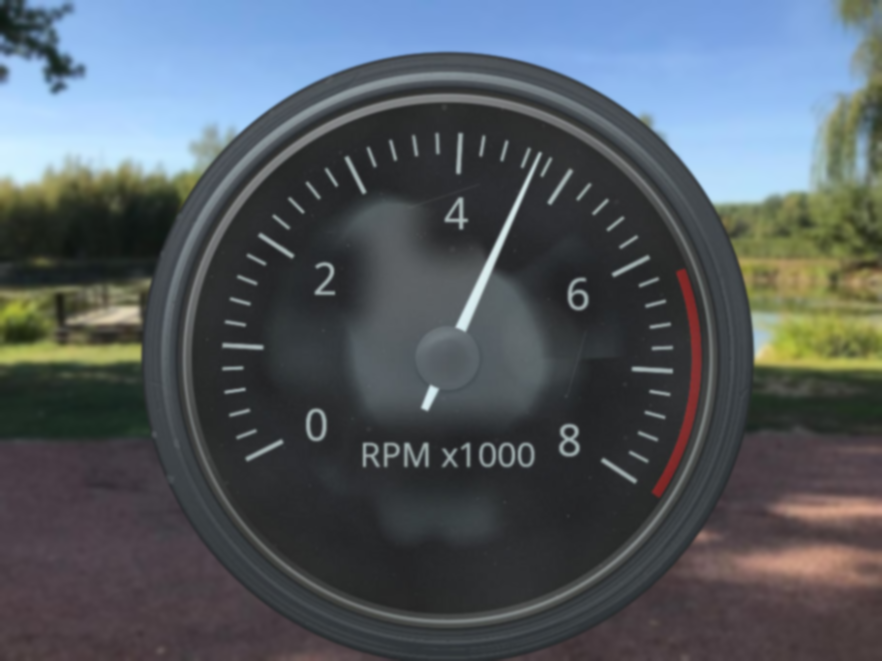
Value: 4700 rpm
